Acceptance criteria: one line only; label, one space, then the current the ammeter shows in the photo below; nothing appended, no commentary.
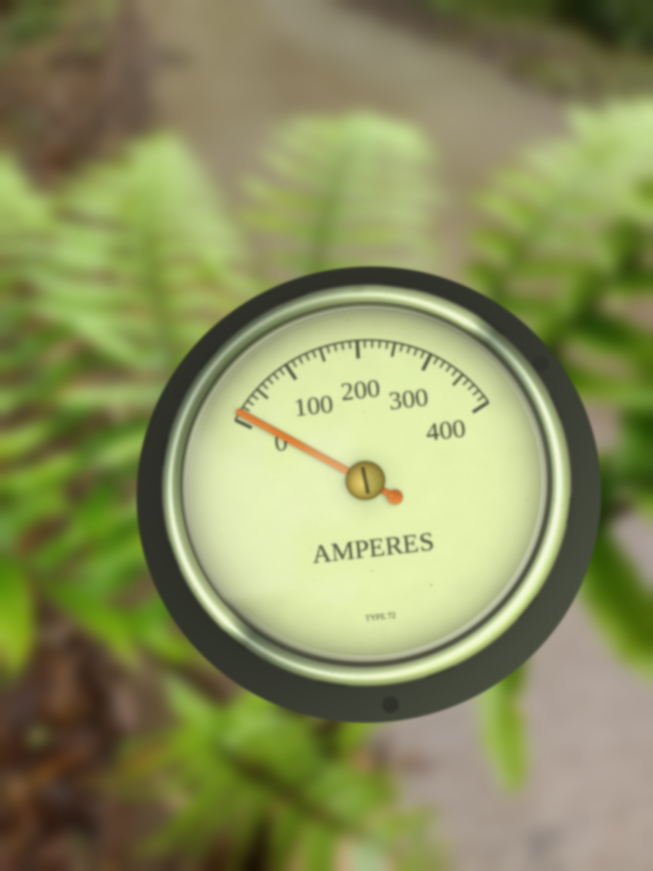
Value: 10 A
